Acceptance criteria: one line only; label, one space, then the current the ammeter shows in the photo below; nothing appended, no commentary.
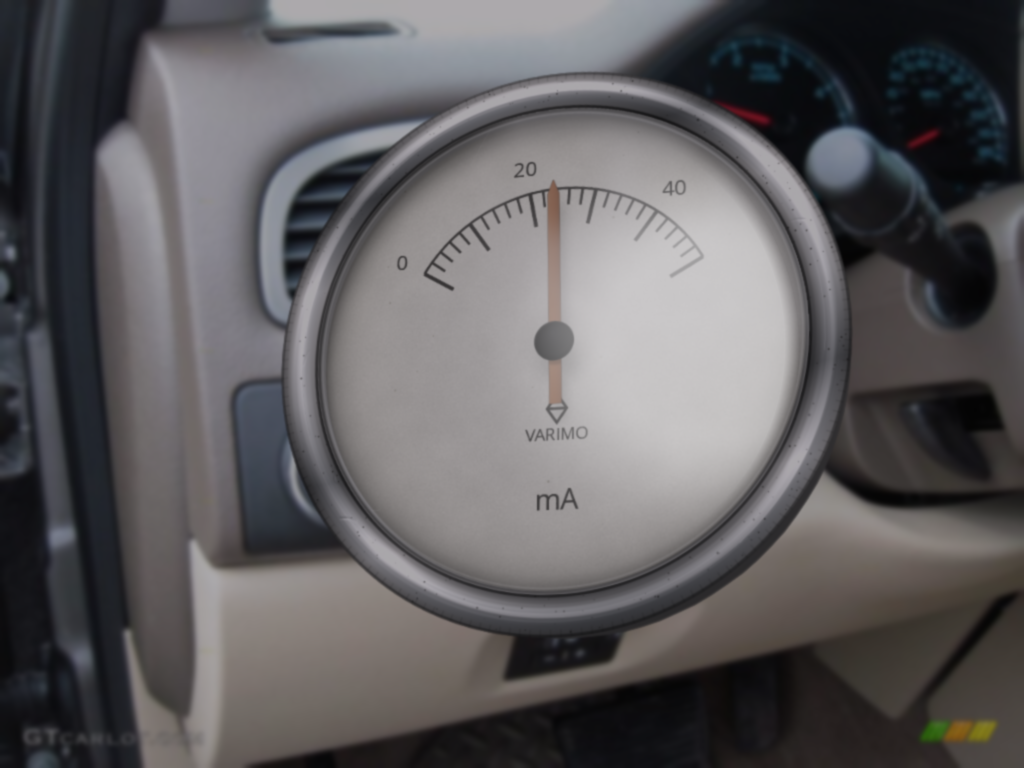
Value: 24 mA
